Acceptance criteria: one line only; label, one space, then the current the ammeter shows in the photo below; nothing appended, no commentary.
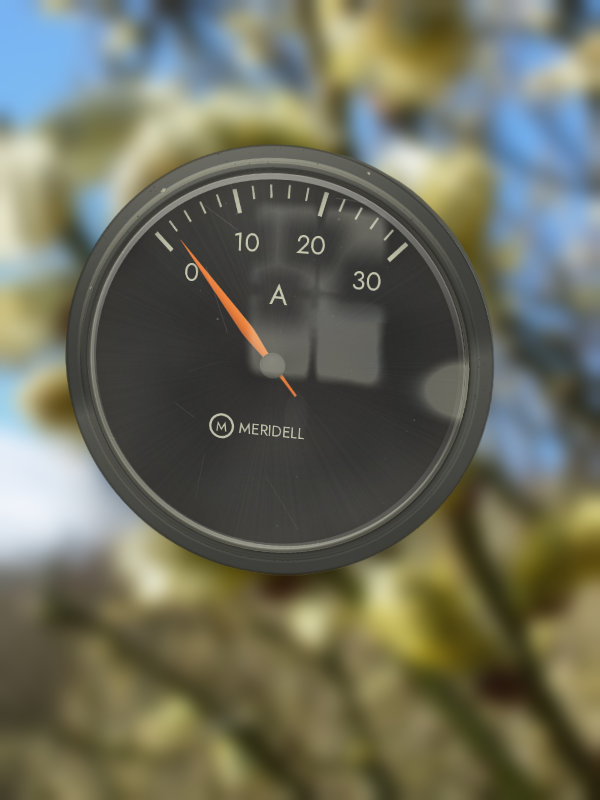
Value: 2 A
